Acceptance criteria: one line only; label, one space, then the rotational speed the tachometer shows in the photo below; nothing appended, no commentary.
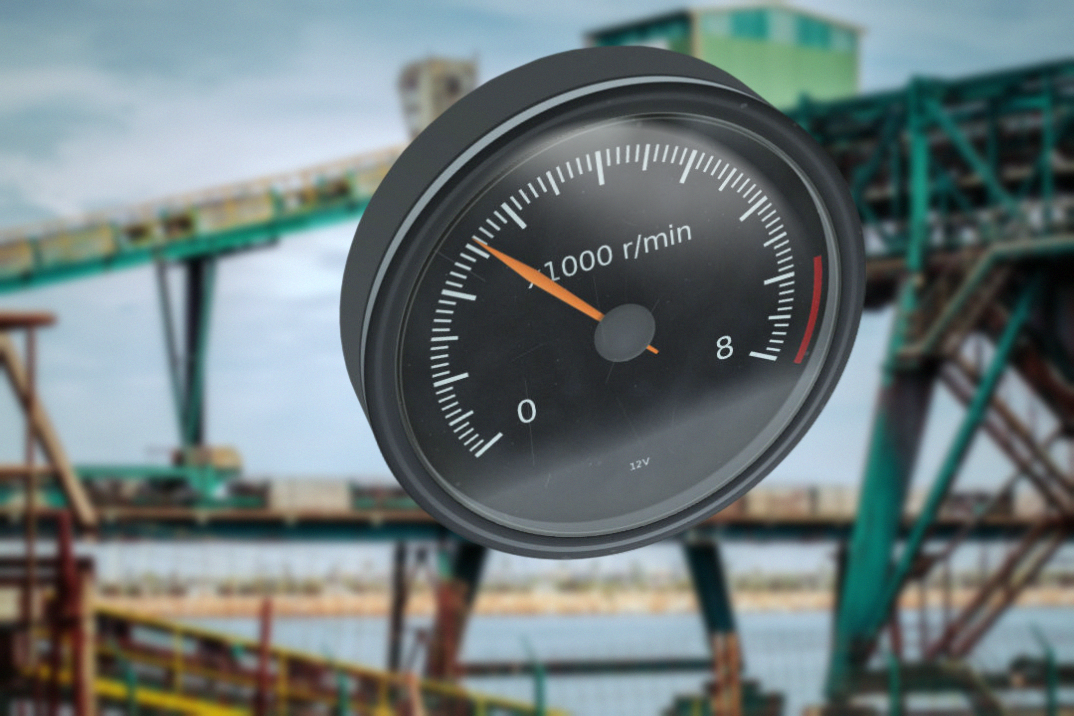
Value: 2600 rpm
